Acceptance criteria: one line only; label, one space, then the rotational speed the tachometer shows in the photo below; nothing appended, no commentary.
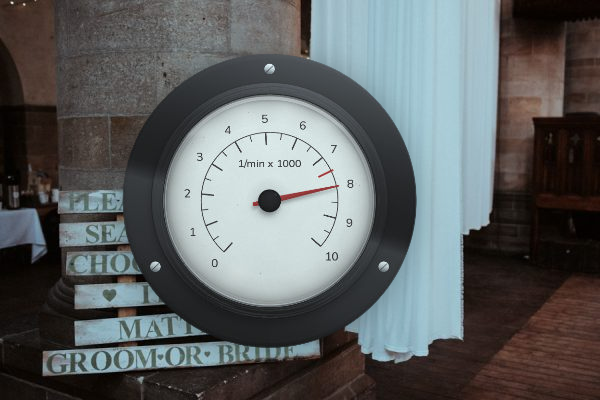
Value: 8000 rpm
